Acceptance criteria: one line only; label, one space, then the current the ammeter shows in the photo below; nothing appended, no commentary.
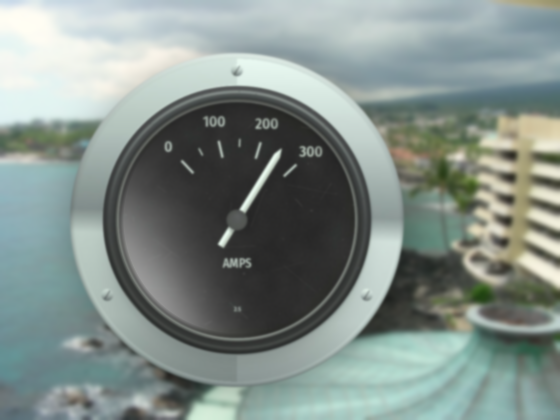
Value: 250 A
